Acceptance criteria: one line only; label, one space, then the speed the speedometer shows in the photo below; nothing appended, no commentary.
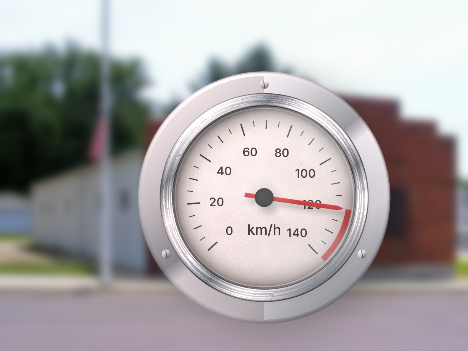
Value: 120 km/h
